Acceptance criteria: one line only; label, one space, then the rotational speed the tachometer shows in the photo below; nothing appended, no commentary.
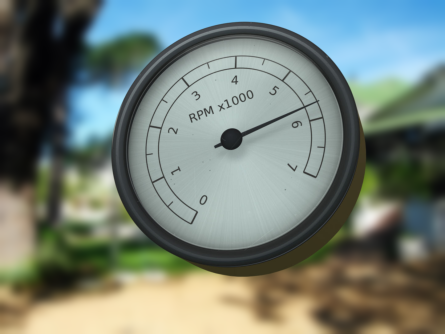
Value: 5750 rpm
